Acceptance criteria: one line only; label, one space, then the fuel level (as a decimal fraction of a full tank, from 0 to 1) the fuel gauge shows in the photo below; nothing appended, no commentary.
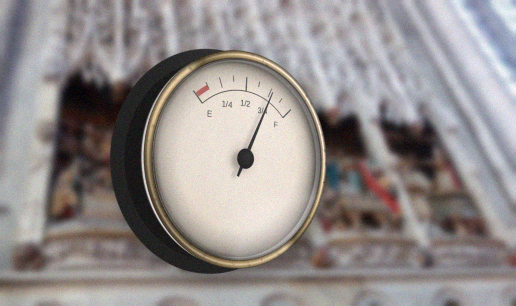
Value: 0.75
